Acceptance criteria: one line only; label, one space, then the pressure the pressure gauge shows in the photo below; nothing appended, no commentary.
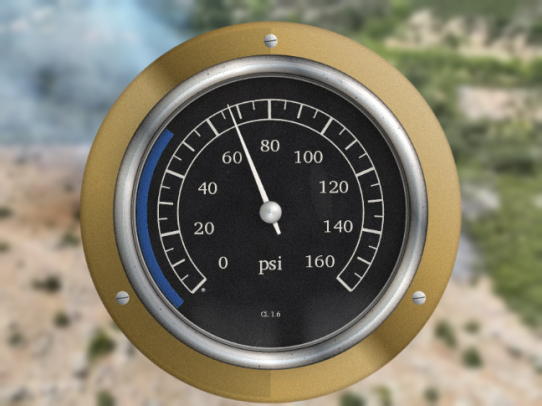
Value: 67.5 psi
